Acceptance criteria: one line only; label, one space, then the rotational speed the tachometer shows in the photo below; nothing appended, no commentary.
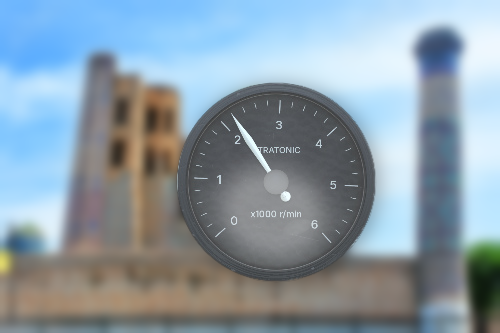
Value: 2200 rpm
